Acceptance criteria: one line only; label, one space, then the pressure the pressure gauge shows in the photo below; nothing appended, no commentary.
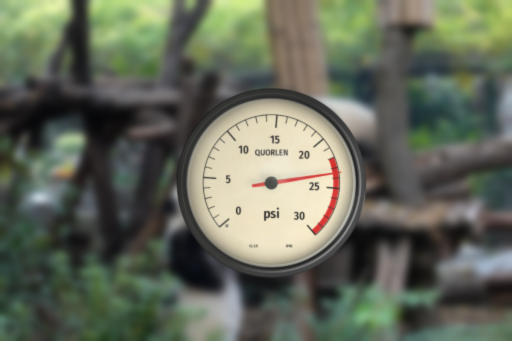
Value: 23.5 psi
